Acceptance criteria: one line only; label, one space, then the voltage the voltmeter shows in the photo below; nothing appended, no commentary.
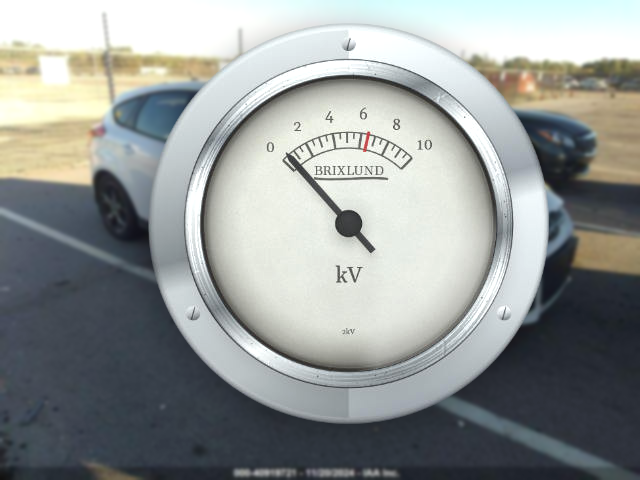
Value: 0.5 kV
